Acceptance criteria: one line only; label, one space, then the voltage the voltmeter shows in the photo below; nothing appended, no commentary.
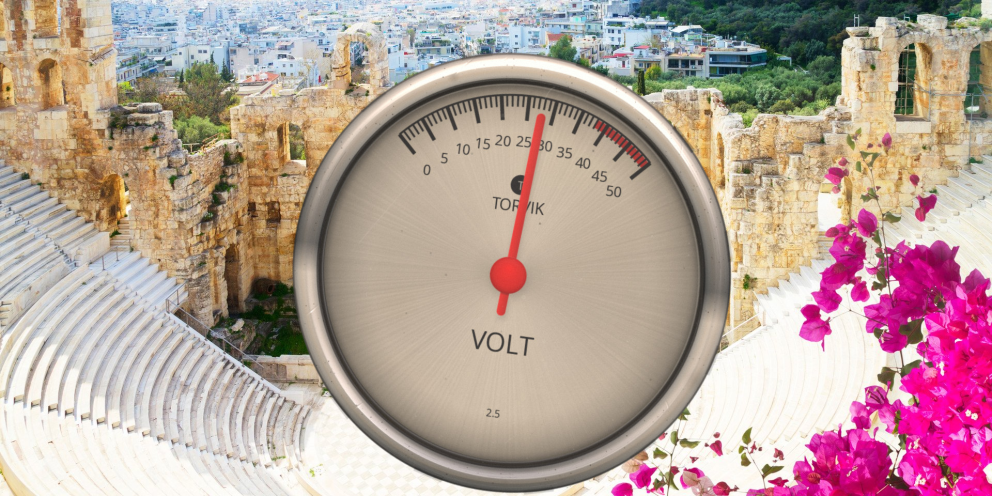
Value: 28 V
